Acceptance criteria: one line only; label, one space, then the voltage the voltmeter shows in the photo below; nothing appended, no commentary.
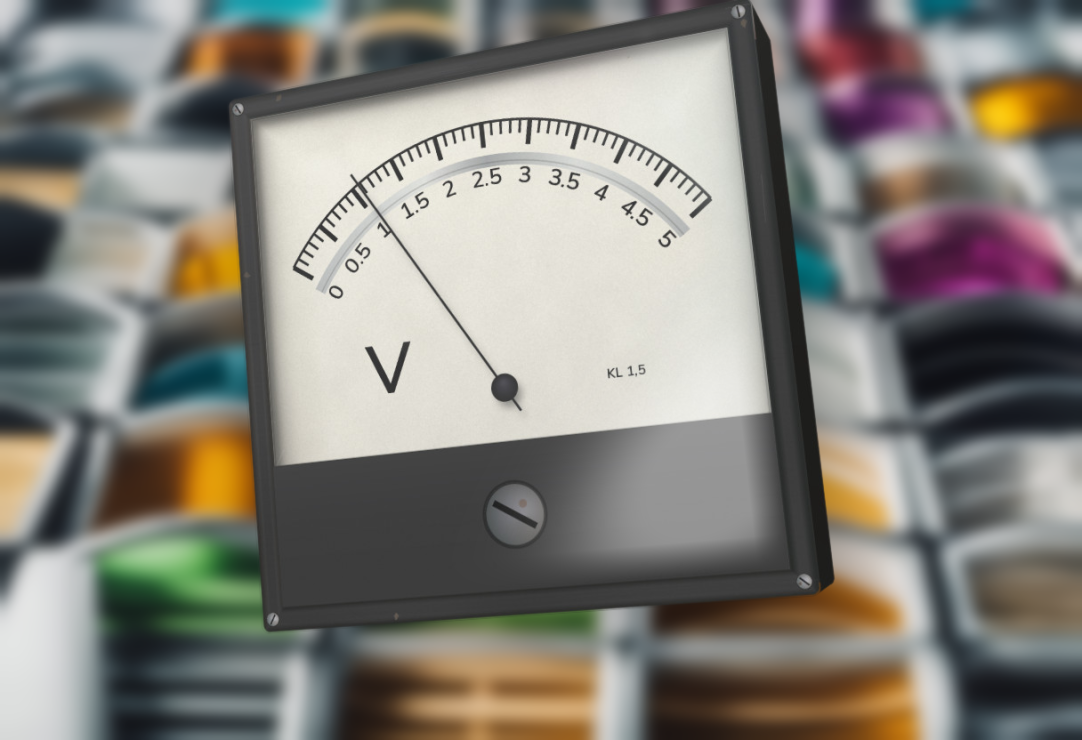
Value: 1.1 V
